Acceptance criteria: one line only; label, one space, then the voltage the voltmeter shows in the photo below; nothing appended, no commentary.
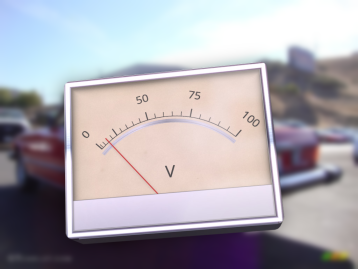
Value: 15 V
